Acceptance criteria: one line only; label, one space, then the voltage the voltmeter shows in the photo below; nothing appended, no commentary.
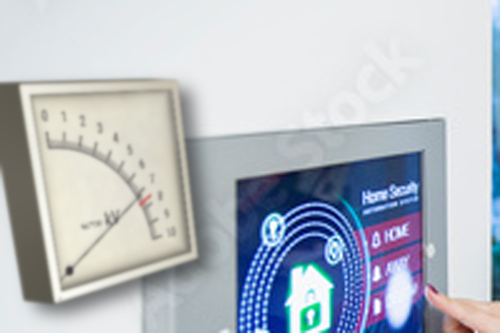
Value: 7 kV
